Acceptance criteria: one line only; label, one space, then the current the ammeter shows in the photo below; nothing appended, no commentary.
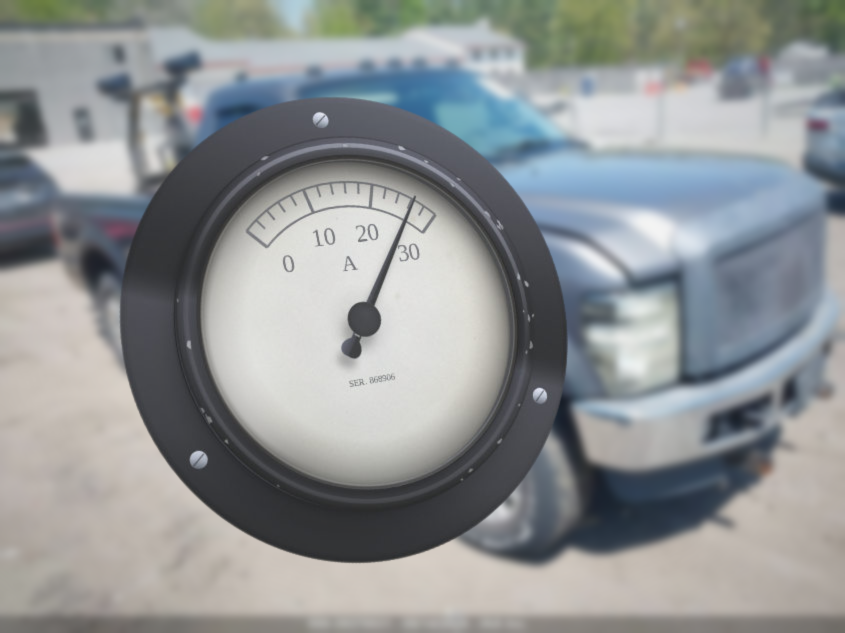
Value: 26 A
